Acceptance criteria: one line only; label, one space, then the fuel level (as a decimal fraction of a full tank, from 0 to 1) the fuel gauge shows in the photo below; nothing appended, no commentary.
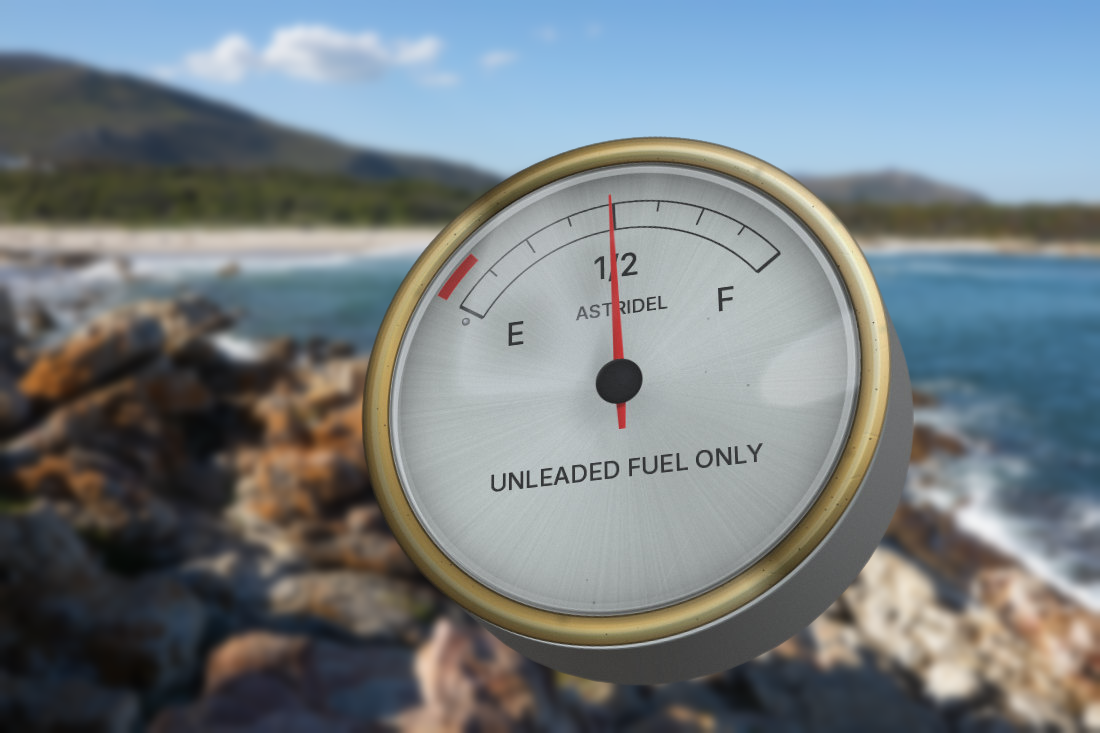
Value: 0.5
